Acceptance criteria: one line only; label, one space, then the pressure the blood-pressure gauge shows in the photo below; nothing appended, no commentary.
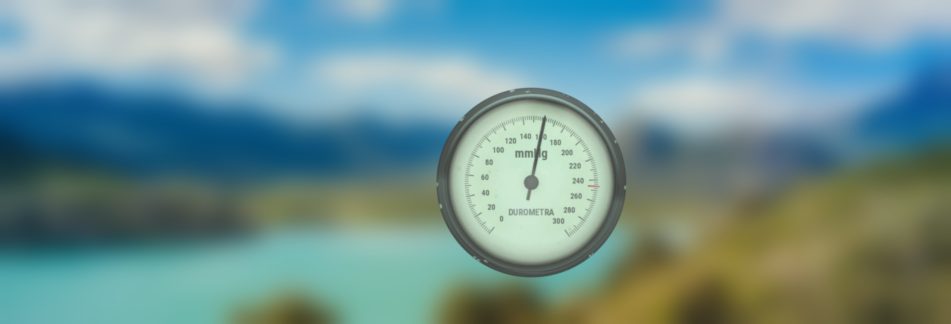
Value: 160 mmHg
